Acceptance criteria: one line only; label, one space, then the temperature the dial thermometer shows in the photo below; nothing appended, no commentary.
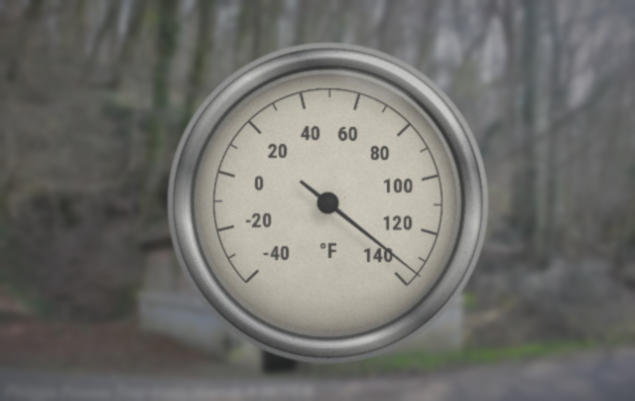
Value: 135 °F
